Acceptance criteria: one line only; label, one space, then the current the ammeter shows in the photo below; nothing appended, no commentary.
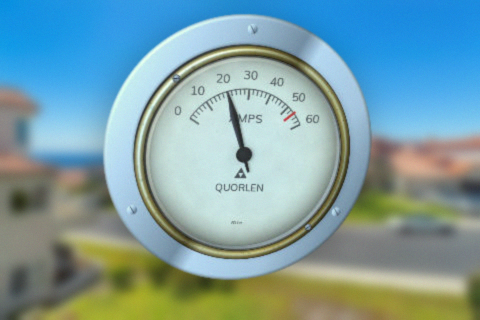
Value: 20 A
